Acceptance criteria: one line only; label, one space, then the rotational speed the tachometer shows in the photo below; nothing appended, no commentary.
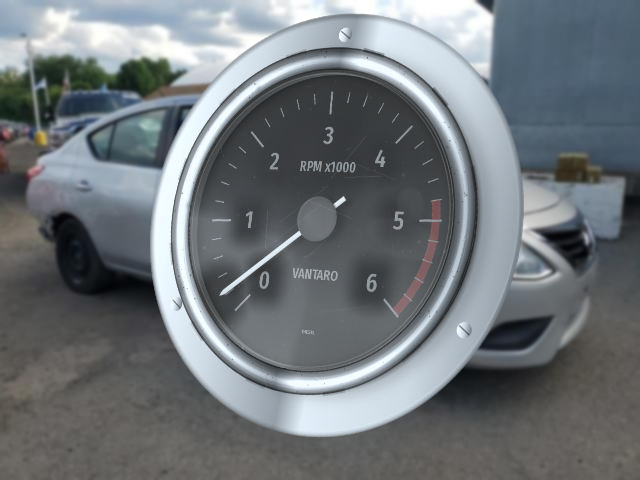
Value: 200 rpm
